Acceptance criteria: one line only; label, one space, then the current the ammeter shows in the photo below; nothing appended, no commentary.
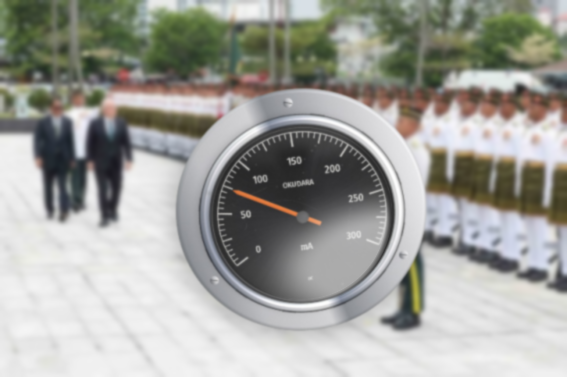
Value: 75 mA
